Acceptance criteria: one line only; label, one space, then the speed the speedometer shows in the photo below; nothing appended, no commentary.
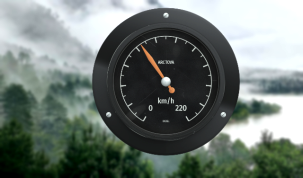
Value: 85 km/h
